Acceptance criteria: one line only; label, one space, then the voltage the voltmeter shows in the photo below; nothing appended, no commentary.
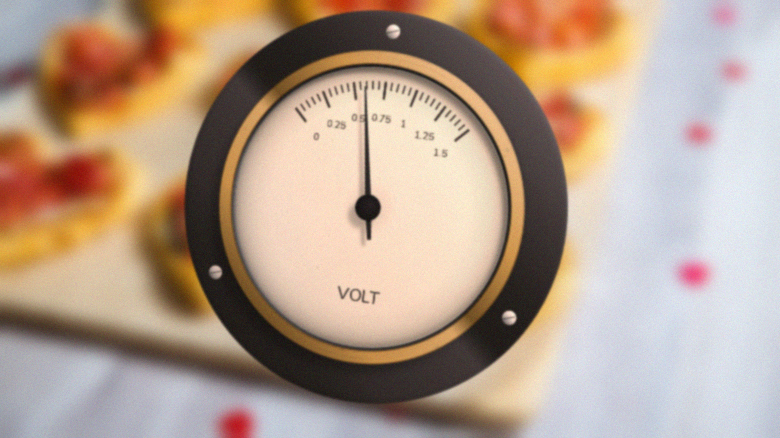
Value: 0.6 V
